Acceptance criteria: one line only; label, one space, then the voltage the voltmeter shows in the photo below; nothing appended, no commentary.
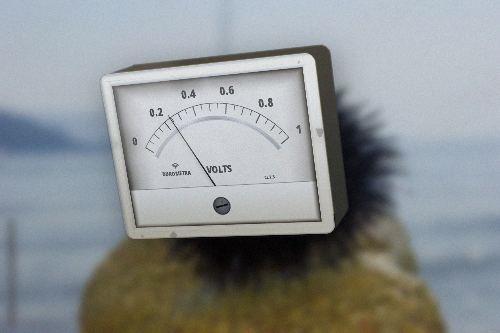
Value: 0.25 V
